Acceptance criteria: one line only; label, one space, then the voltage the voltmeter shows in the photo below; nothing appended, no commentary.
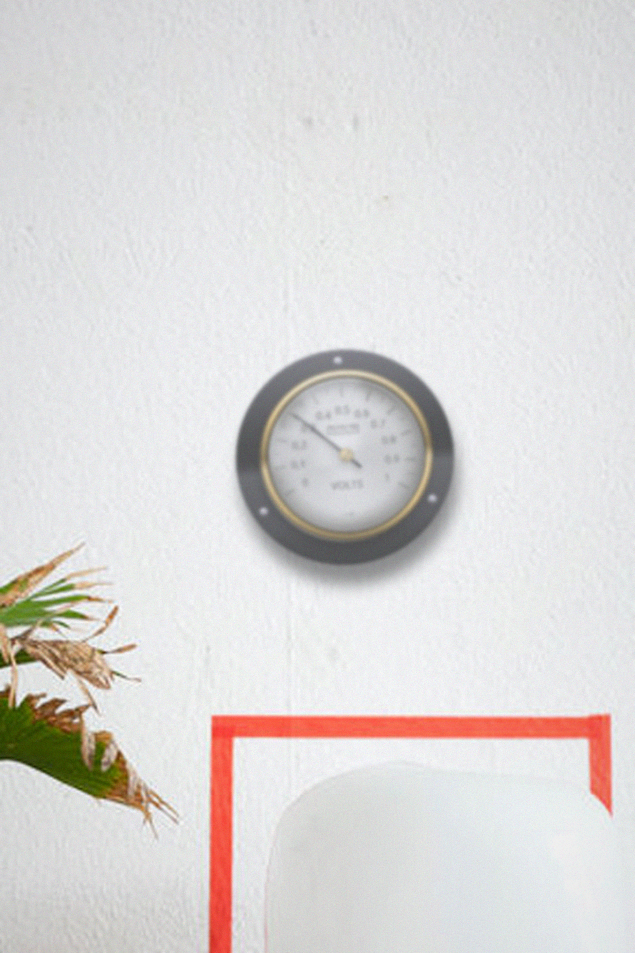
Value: 0.3 V
